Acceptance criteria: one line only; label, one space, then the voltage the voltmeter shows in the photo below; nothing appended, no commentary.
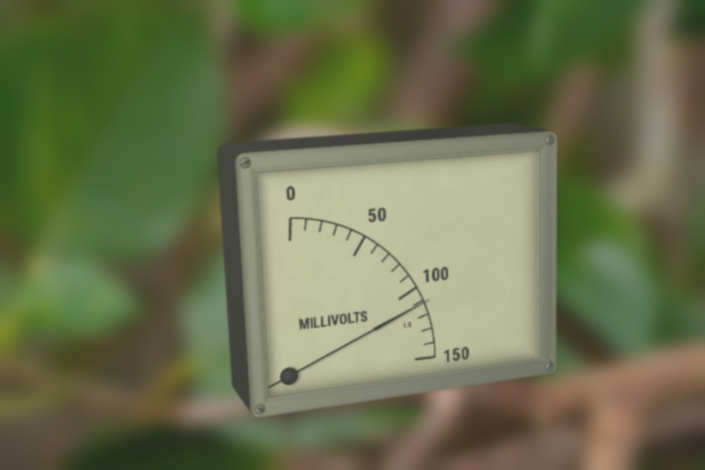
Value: 110 mV
